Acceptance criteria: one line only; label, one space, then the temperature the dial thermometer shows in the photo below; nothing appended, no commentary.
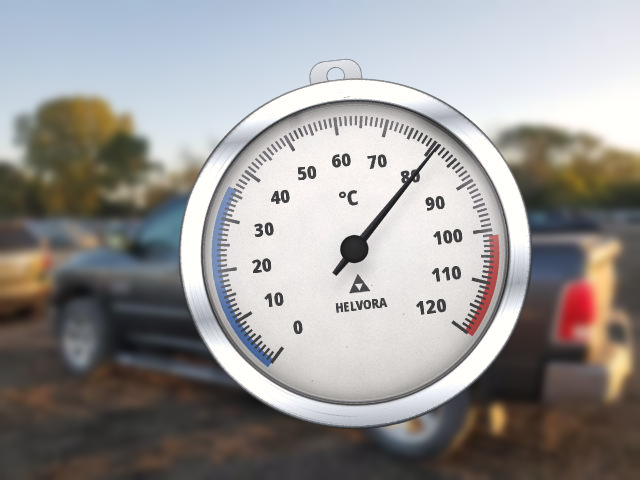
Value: 81 °C
